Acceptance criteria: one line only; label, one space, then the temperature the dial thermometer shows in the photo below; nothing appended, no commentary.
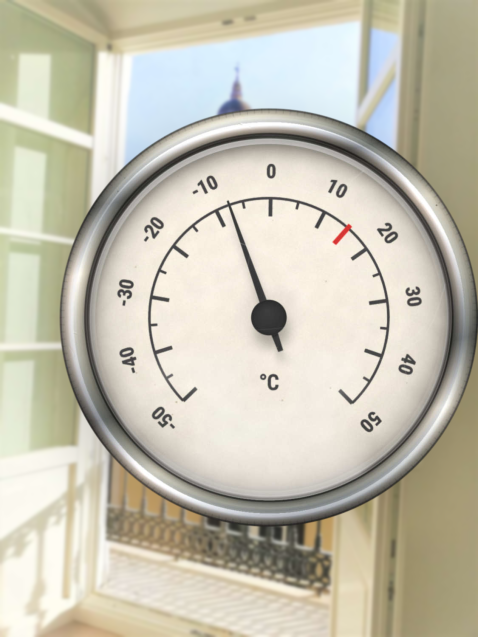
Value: -7.5 °C
